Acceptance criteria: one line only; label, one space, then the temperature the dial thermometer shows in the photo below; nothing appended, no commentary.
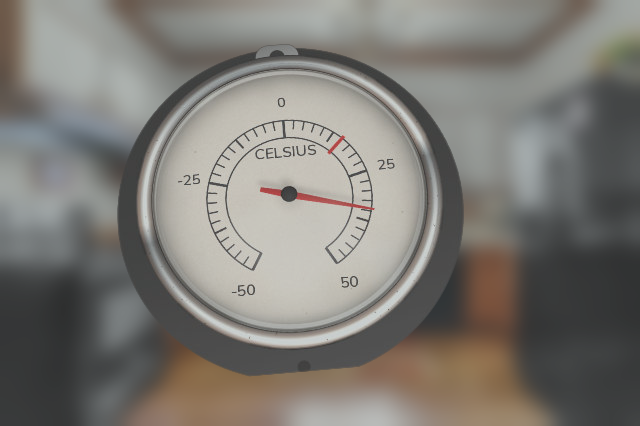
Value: 35 °C
